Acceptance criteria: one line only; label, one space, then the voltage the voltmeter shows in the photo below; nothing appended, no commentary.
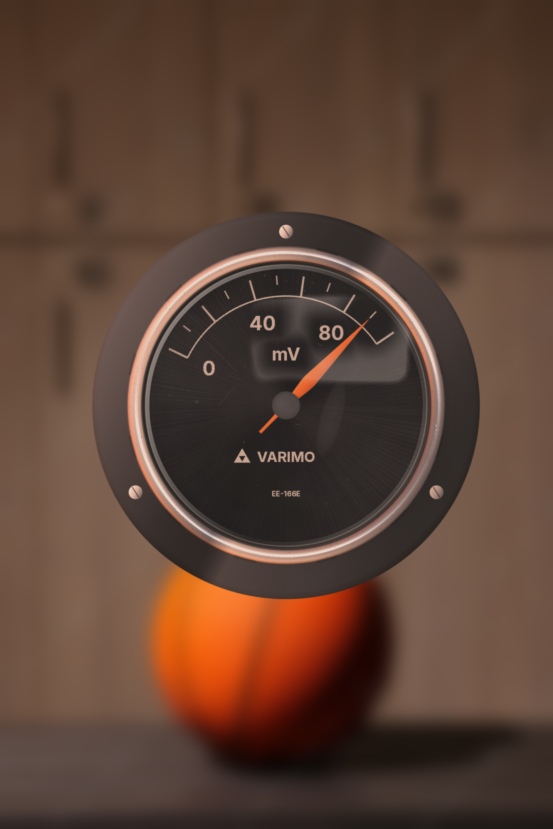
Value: 90 mV
